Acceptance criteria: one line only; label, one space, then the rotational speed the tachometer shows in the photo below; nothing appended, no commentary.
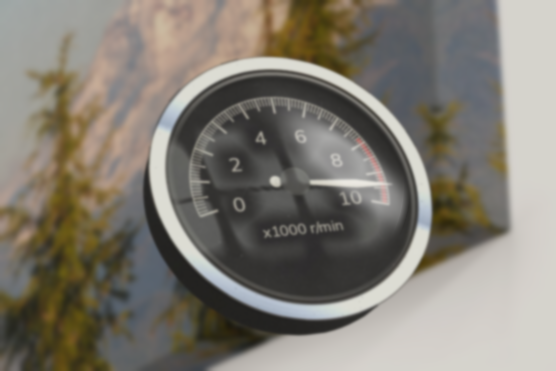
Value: 9500 rpm
